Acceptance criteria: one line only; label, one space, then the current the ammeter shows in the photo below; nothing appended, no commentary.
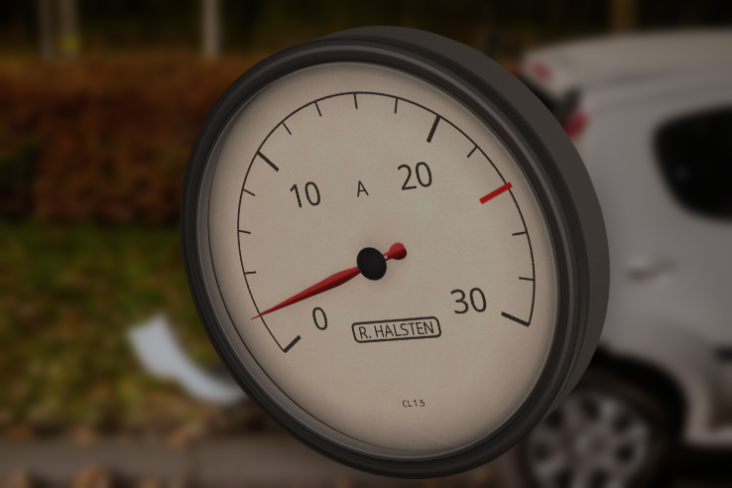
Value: 2 A
